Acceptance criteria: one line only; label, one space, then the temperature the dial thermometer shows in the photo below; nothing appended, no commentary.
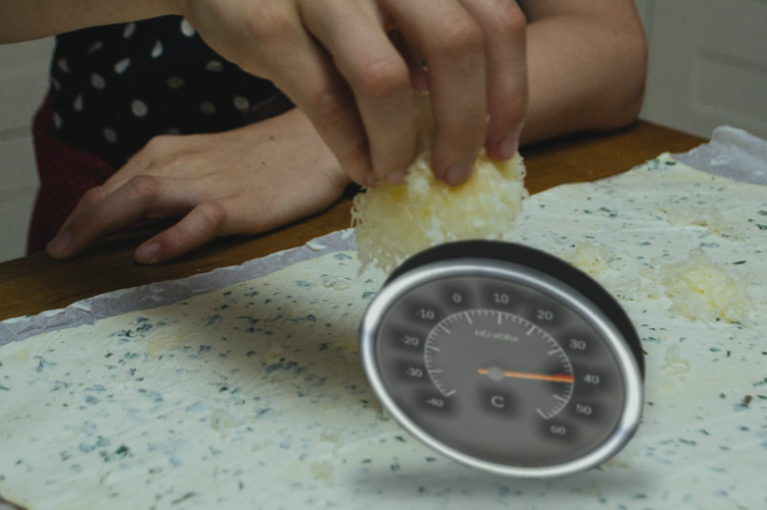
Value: 40 °C
